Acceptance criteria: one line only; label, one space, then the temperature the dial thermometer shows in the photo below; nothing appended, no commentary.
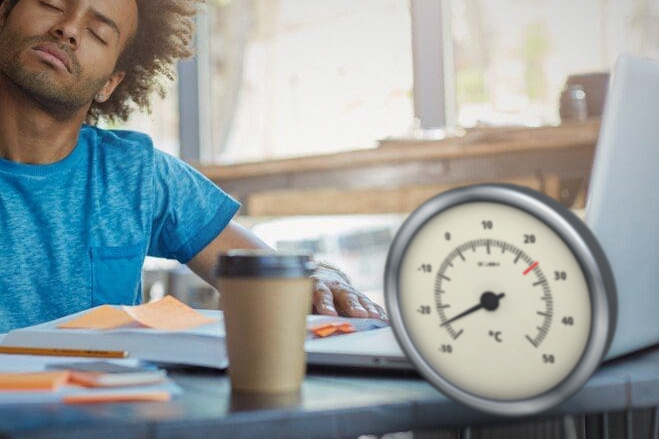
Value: -25 °C
